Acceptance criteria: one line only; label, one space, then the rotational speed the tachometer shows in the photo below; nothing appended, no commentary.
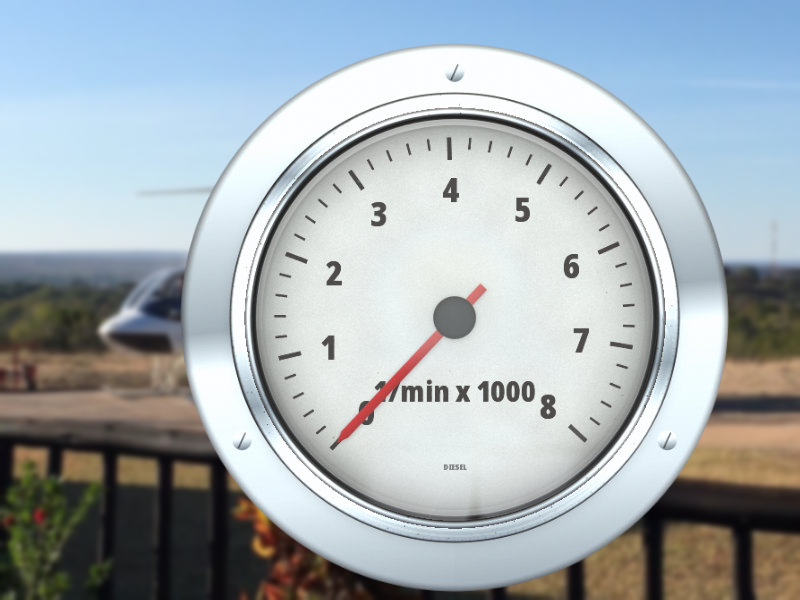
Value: 0 rpm
